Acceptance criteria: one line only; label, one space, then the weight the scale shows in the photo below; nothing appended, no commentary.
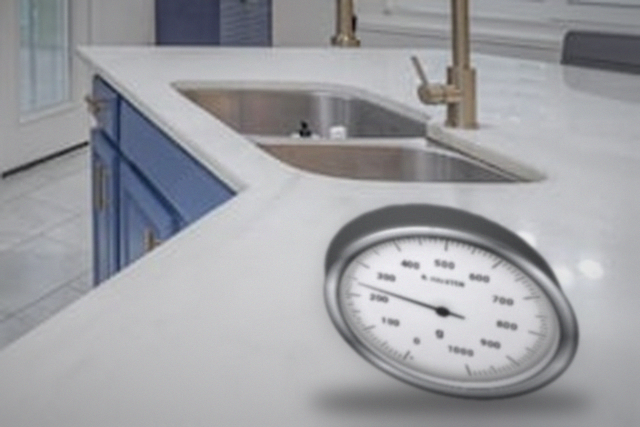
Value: 250 g
